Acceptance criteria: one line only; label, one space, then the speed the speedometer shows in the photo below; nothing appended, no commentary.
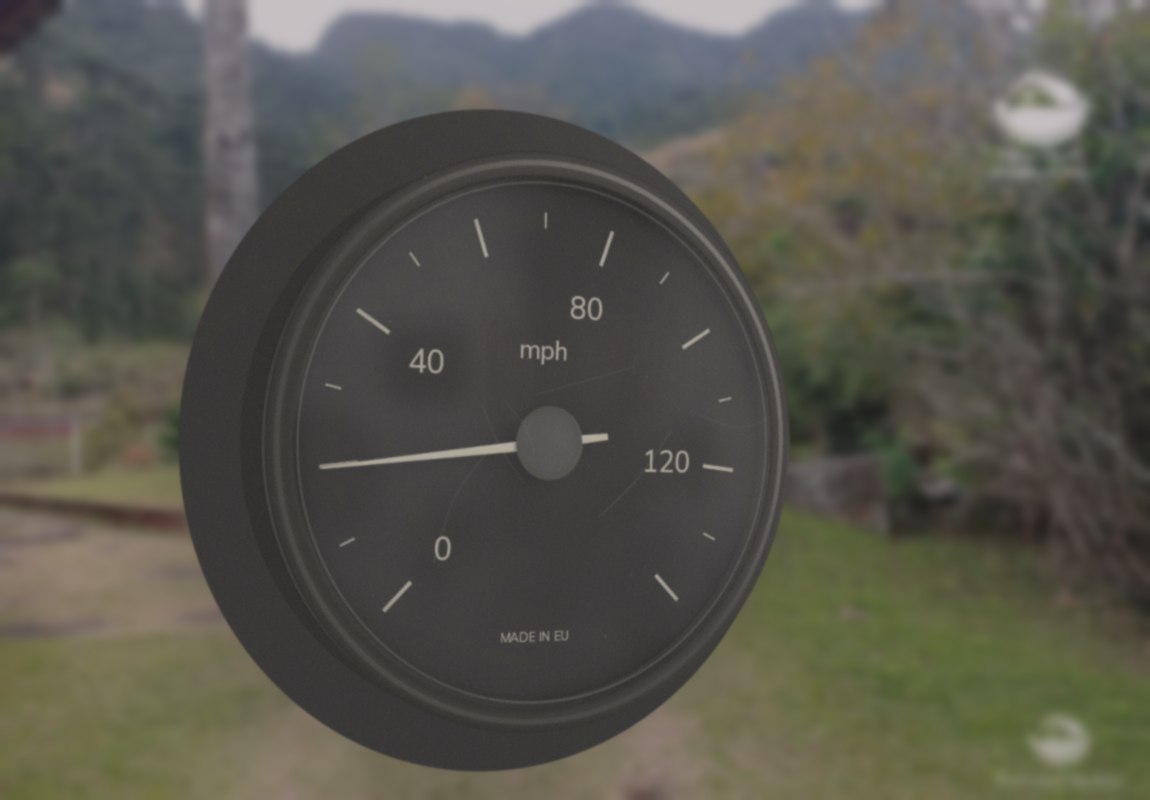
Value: 20 mph
